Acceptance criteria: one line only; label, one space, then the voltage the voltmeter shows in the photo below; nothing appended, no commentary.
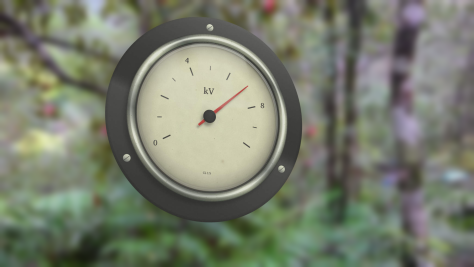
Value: 7 kV
